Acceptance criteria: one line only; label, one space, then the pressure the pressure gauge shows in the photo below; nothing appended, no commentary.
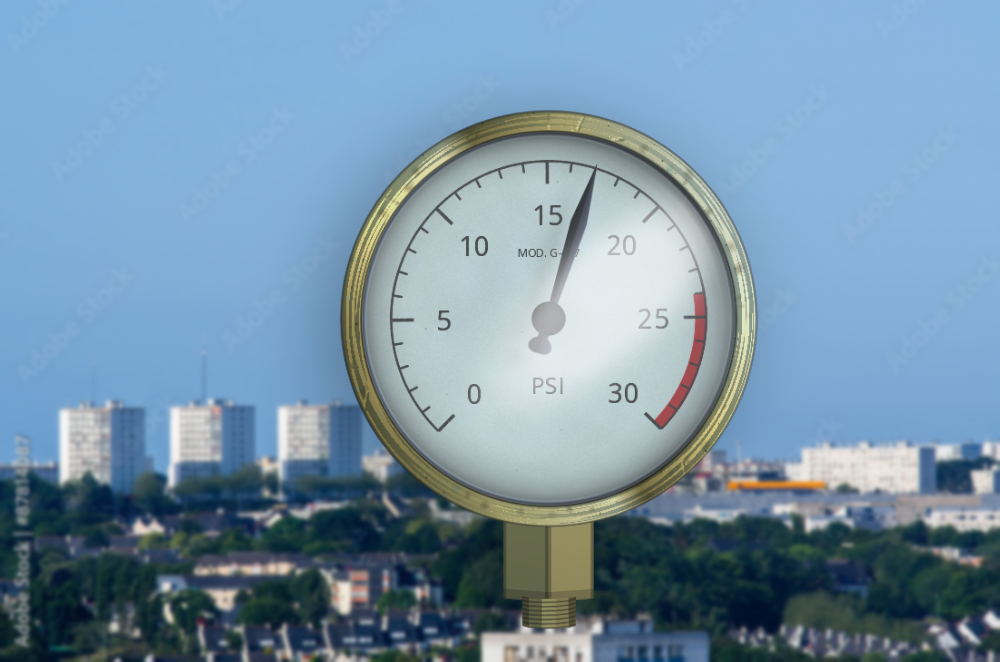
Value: 17 psi
